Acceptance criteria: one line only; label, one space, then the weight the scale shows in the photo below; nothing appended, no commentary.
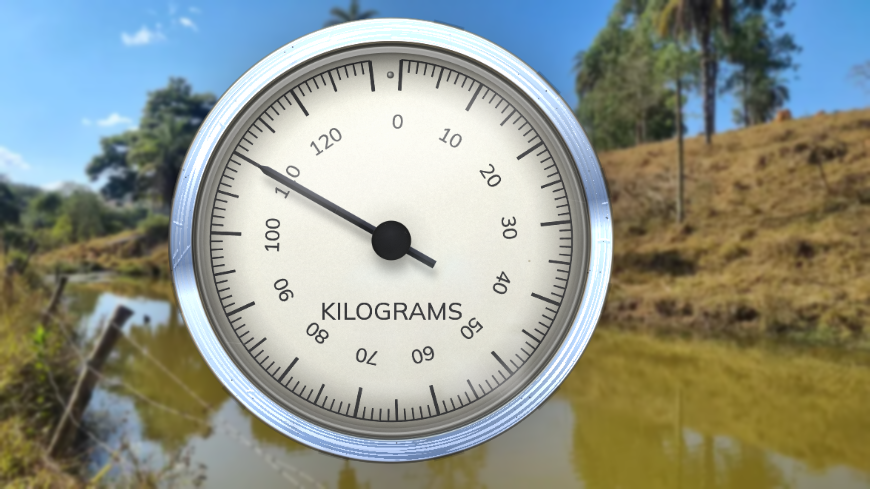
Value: 110 kg
